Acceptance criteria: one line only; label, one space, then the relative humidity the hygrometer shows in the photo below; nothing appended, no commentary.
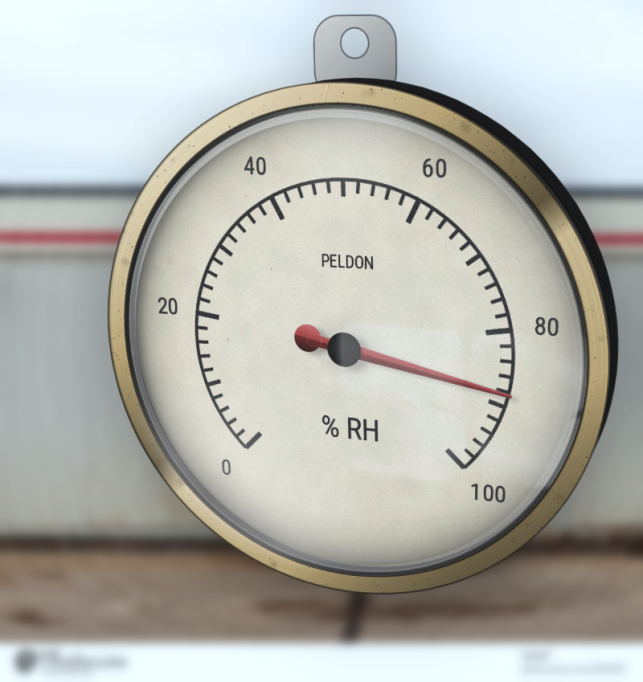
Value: 88 %
